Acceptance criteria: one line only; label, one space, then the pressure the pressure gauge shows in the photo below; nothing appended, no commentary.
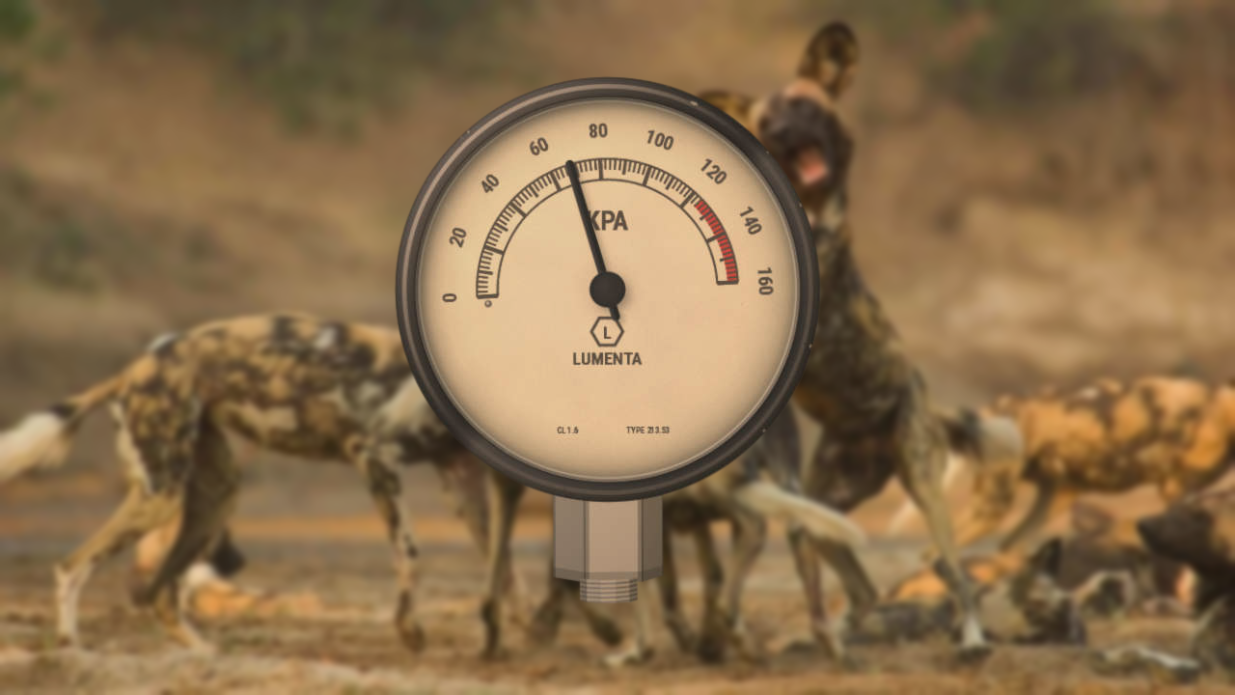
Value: 68 kPa
